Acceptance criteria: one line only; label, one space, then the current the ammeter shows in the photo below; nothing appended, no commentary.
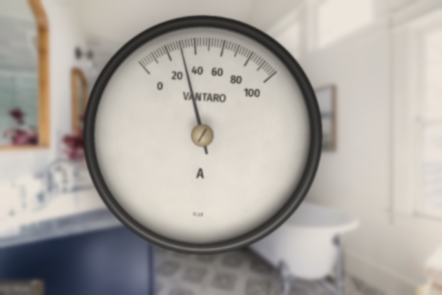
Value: 30 A
